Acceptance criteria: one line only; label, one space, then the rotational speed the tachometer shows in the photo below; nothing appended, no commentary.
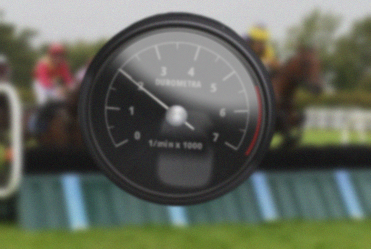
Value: 2000 rpm
